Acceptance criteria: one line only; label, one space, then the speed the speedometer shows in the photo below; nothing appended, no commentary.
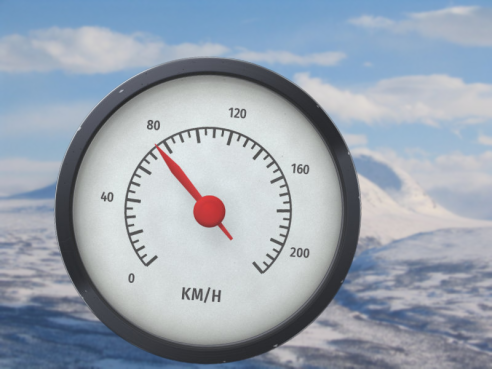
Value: 75 km/h
